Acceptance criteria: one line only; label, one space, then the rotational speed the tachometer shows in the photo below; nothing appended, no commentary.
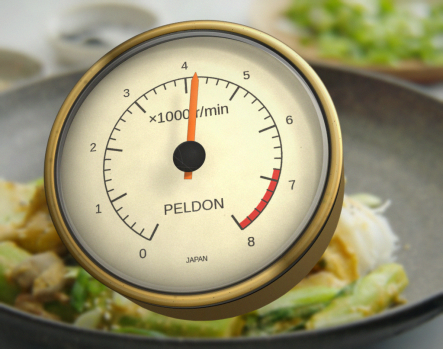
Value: 4200 rpm
